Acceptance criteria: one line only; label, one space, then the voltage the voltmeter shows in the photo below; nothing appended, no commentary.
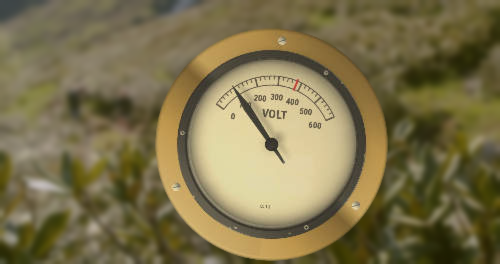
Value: 100 V
